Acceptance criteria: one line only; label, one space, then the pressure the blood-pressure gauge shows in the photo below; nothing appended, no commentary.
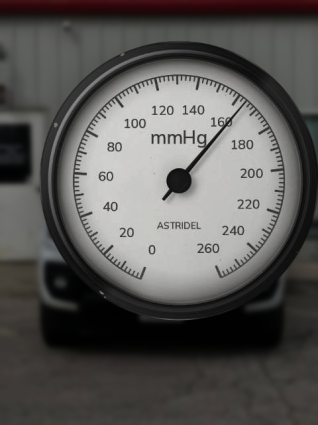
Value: 164 mmHg
